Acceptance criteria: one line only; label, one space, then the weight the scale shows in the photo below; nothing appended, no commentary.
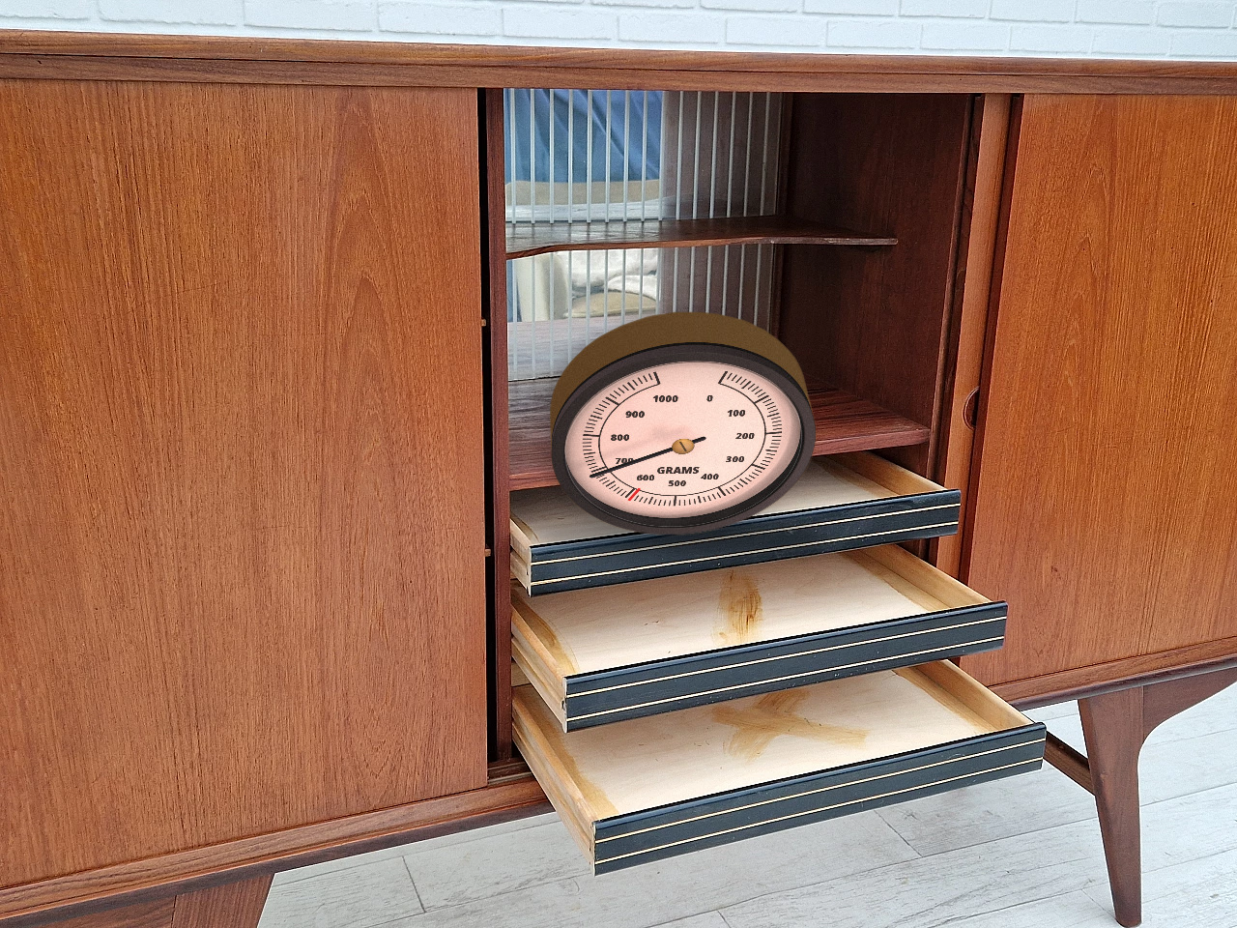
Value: 700 g
